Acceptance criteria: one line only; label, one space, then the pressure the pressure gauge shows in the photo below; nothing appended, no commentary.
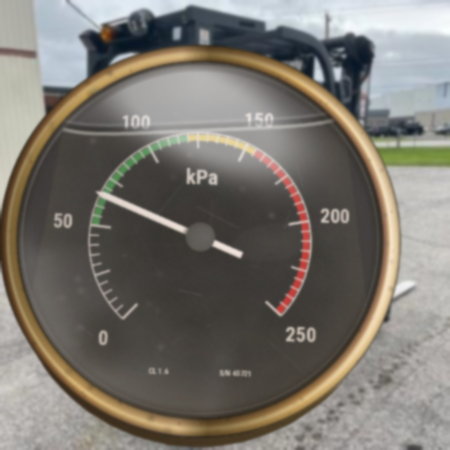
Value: 65 kPa
